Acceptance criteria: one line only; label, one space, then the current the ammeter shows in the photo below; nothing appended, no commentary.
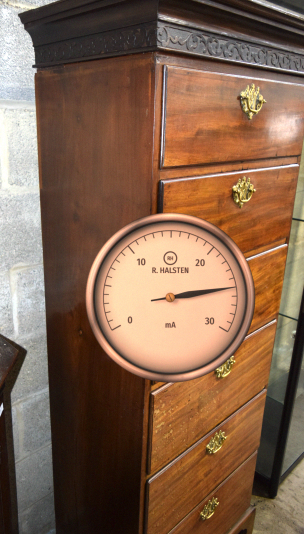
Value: 25 mA
